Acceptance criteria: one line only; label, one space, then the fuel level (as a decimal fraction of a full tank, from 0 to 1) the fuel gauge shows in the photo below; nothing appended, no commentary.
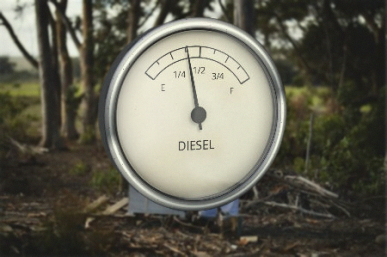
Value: 0.375
